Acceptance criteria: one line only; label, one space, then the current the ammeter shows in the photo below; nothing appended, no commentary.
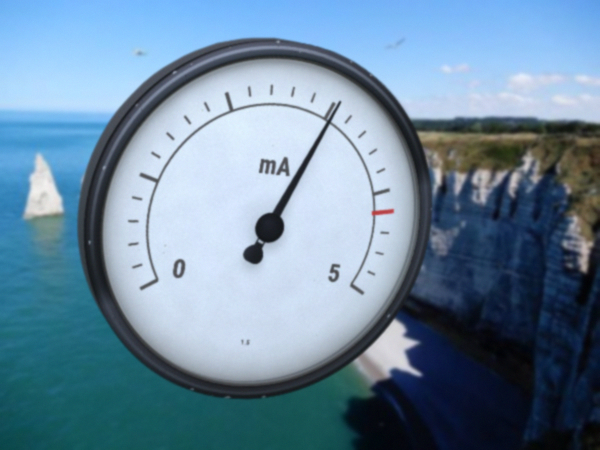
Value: 3 mA
